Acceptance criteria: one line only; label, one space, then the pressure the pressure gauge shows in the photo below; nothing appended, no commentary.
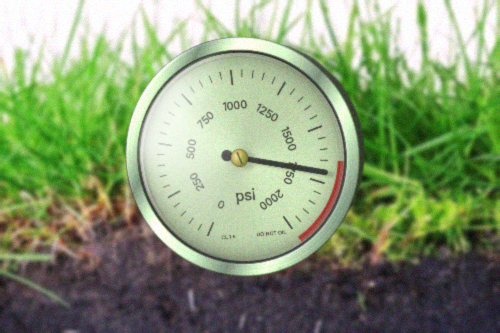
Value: 1700 psi
